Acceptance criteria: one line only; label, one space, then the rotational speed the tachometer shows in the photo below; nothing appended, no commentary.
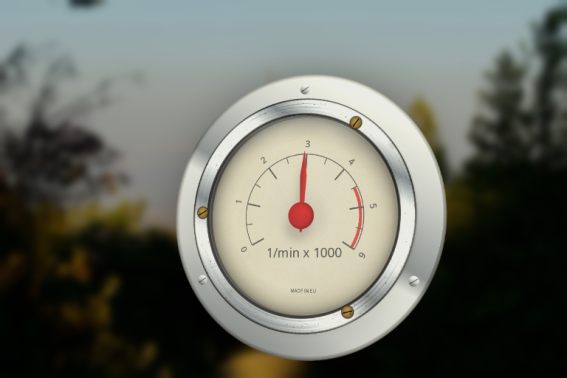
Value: 3000 rpm
